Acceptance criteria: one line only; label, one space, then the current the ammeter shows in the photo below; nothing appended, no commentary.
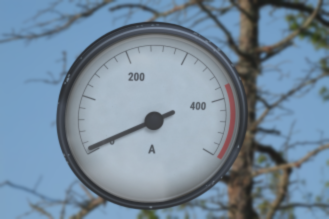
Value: 10 A
